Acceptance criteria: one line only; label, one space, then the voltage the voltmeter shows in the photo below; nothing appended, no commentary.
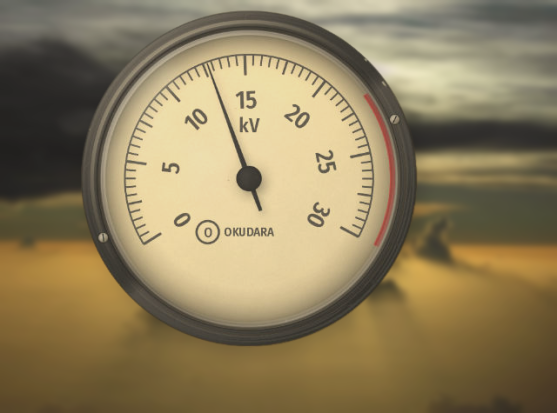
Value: 12.75 kV
